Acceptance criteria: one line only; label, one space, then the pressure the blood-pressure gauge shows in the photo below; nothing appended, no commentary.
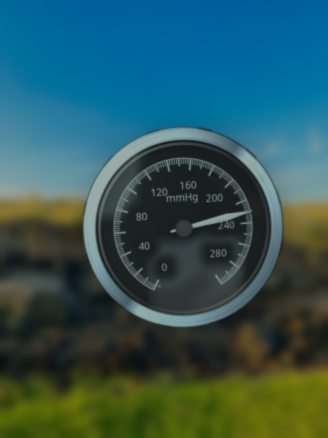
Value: 230 mmHg
